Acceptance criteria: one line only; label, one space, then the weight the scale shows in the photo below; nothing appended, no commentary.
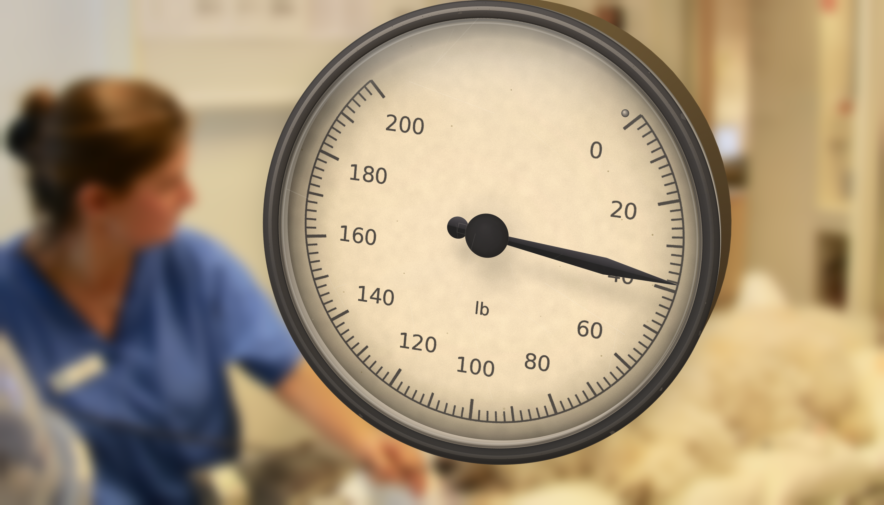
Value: 38 lb
